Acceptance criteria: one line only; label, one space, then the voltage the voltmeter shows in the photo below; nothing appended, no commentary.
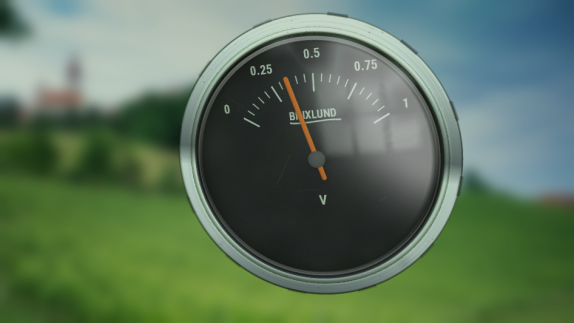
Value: 0.35 V
